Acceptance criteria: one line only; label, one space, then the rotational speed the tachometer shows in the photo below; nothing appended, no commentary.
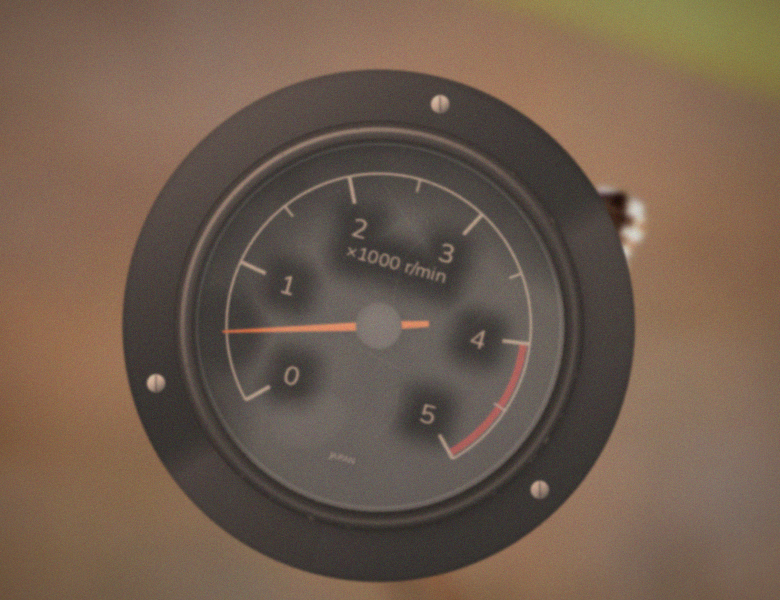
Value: 500 rpm
